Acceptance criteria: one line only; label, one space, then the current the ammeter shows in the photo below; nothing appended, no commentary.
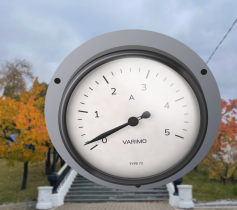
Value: 0.2 A
